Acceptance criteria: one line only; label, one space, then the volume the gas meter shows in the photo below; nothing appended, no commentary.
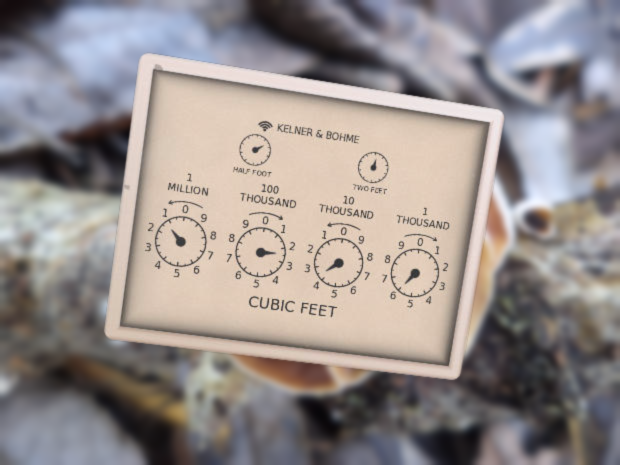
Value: 123600 ft³
